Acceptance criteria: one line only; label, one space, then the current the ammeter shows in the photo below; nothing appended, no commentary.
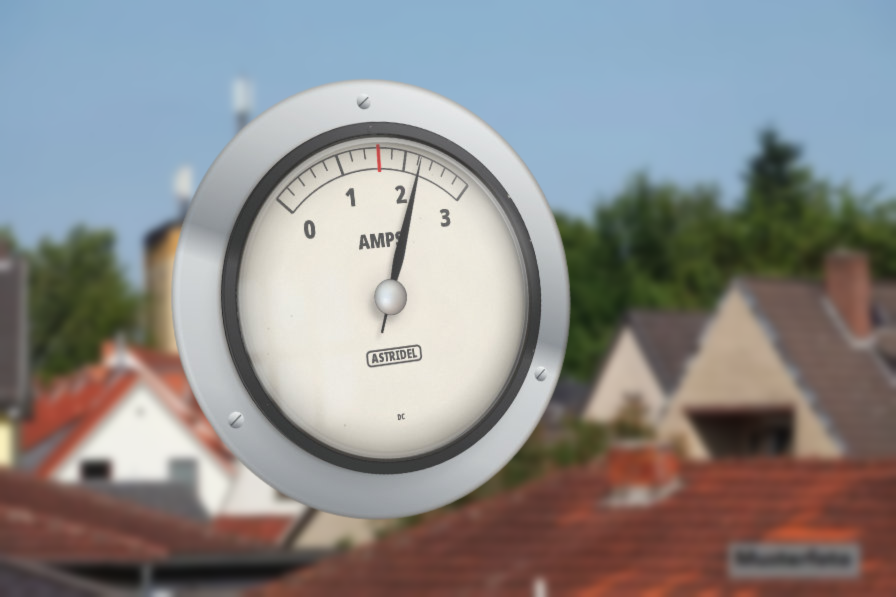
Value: 2.2 A
